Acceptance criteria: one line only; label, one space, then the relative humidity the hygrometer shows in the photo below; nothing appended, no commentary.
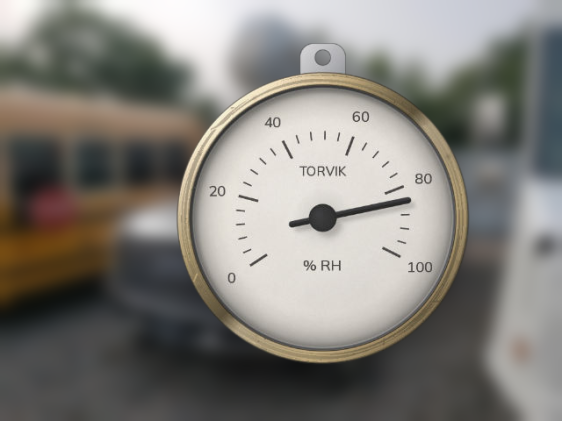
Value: 84 %
